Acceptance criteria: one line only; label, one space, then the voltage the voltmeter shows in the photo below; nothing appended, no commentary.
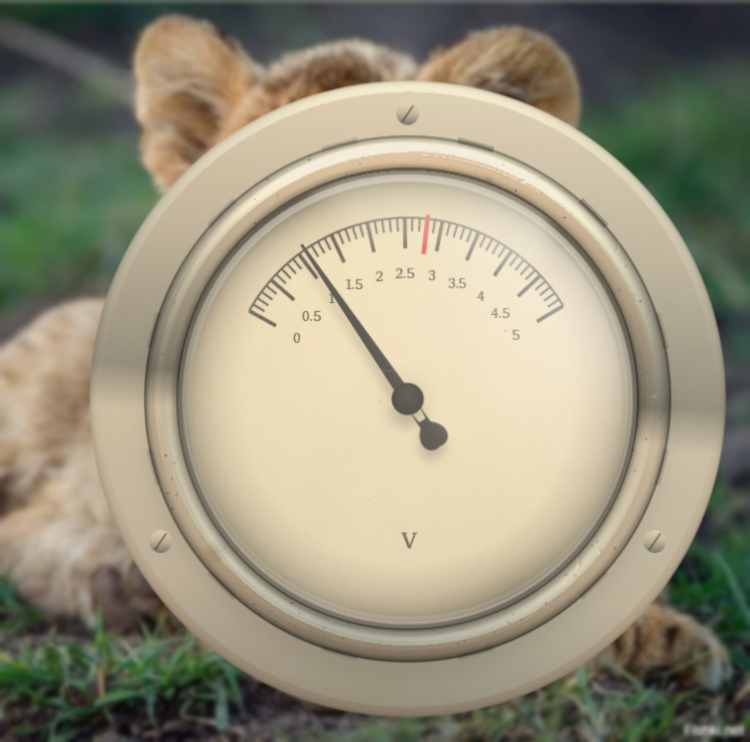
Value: 1.1 V
